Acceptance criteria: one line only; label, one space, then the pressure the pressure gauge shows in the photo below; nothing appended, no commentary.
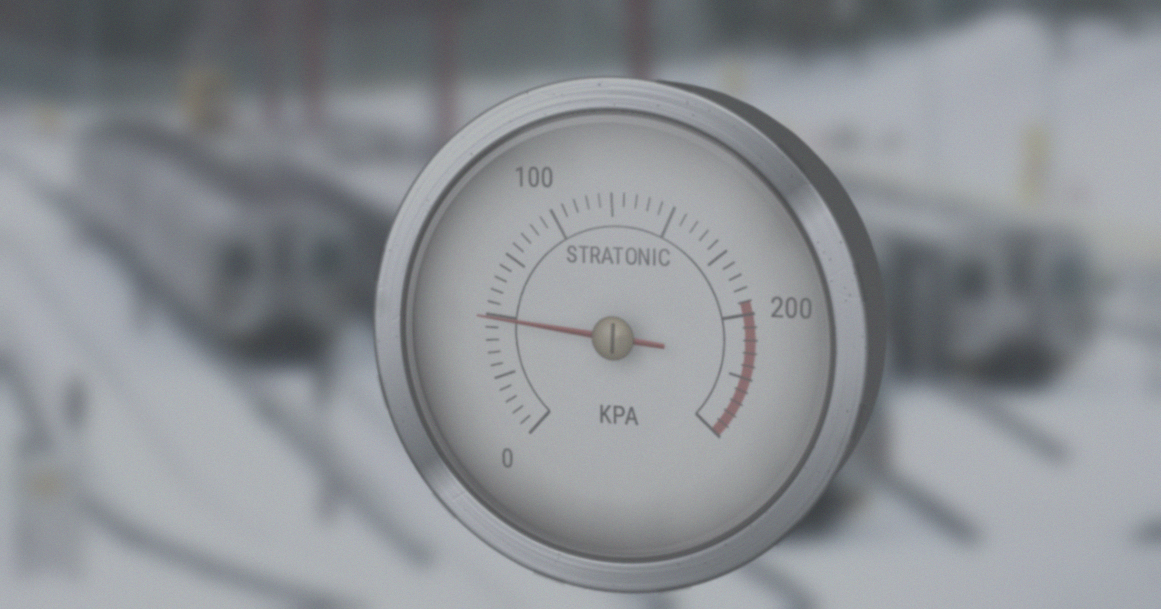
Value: 50 kPa
